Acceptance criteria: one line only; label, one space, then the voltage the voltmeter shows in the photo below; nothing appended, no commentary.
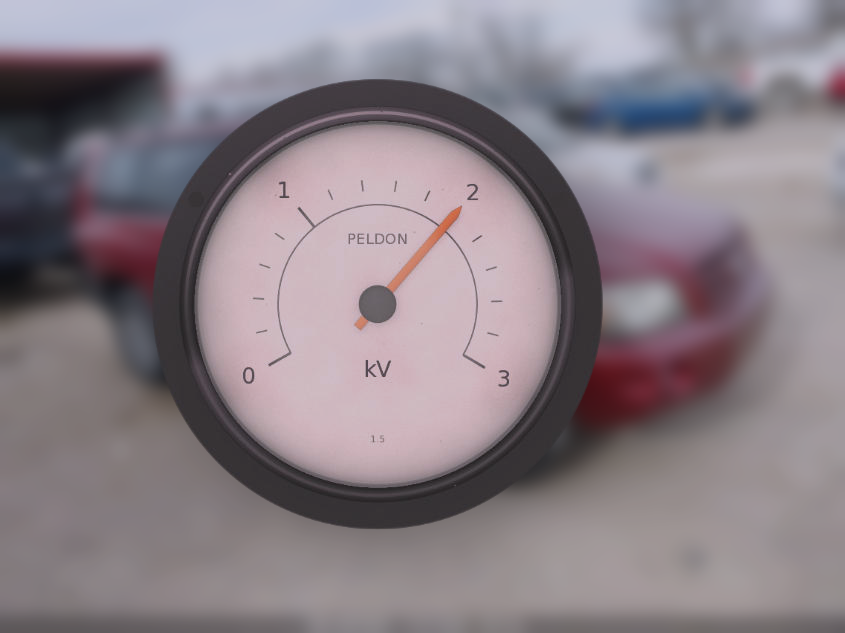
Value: 2 kV
